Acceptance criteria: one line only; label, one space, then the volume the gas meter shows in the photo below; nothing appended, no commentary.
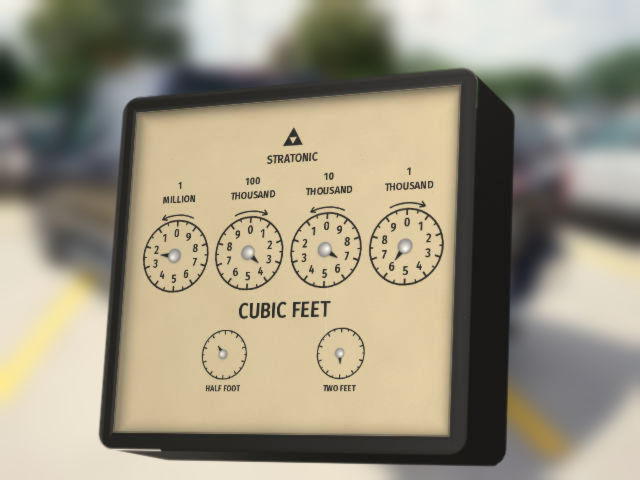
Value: 236600 ft³
